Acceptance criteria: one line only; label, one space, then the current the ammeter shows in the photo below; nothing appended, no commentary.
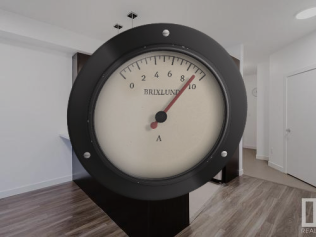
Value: 9 A
